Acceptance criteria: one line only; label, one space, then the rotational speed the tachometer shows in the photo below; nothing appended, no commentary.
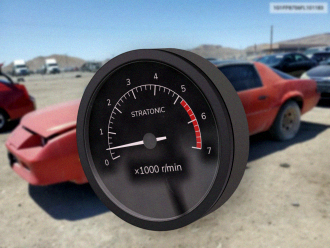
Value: 400 rpm
